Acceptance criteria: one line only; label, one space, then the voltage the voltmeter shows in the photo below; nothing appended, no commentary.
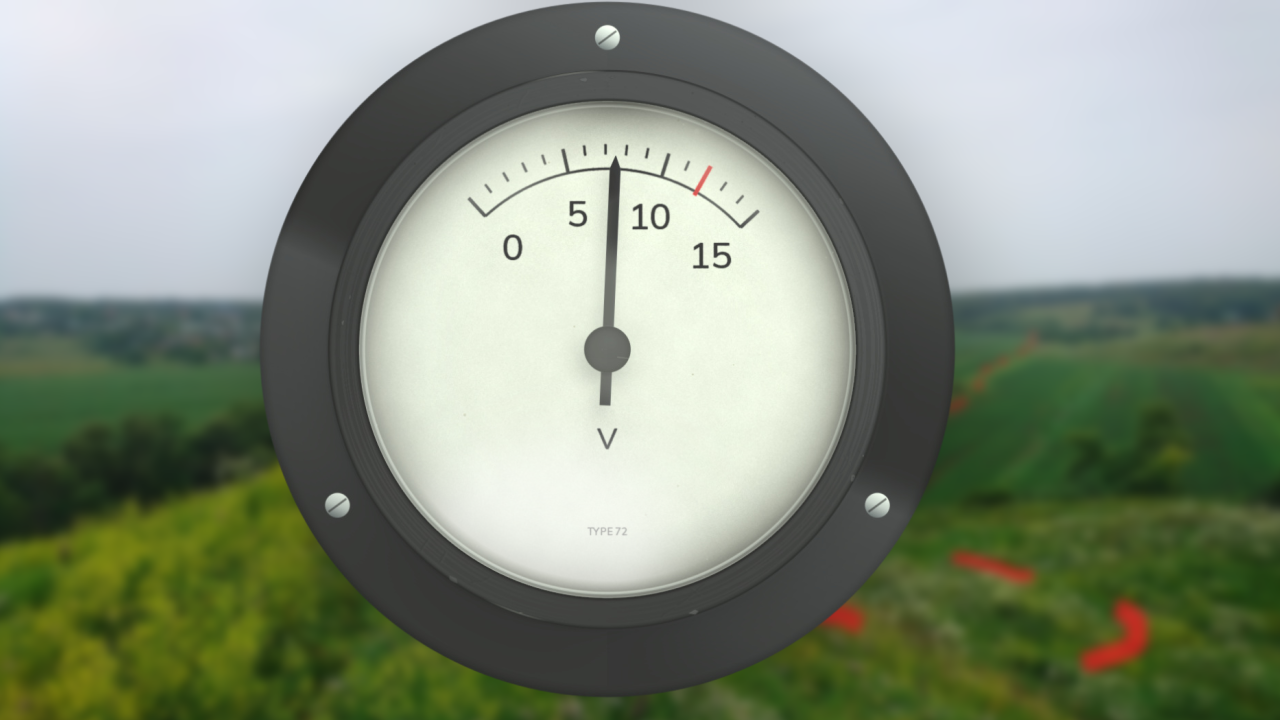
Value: 7.5 V
